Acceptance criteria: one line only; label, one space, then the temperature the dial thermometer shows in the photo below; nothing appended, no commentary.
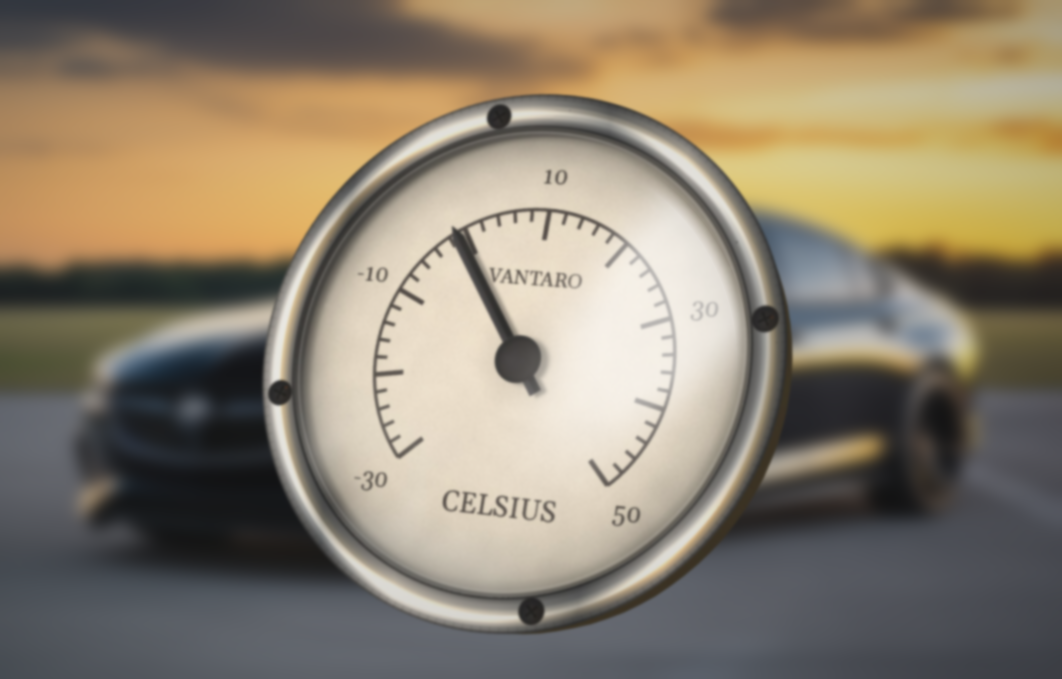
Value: -1 °C
